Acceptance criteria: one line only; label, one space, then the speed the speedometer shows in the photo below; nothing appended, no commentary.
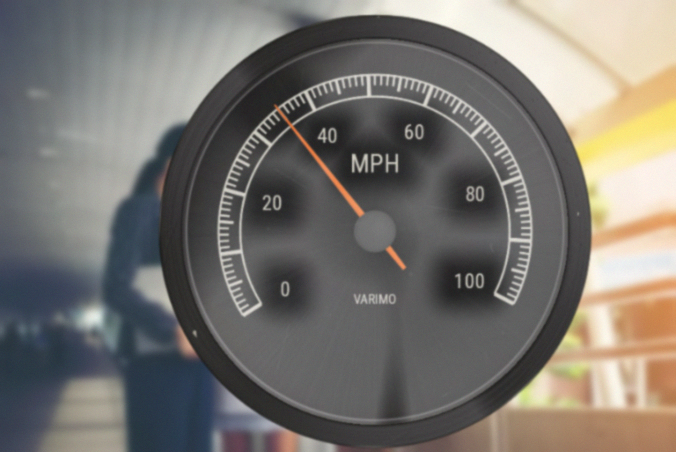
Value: 35 mph
